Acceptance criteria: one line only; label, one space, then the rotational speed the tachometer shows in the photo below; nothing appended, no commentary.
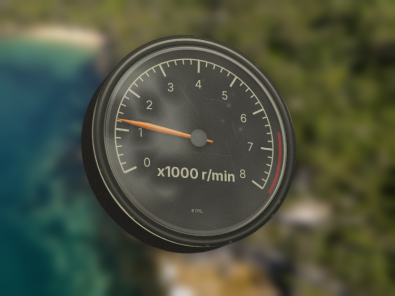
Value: 1200 rpm
